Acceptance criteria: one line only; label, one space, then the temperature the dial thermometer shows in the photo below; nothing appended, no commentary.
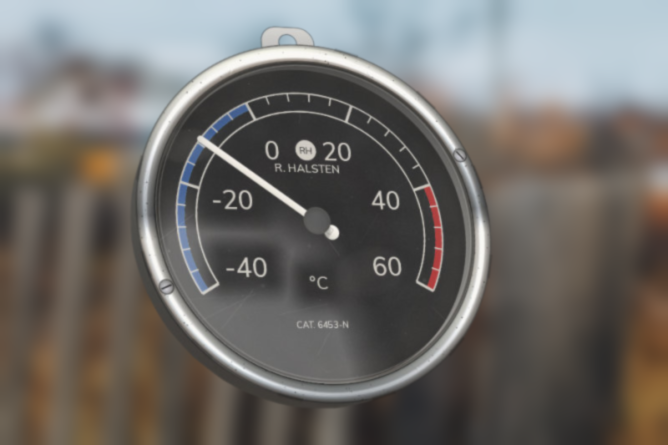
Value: -12 °C
